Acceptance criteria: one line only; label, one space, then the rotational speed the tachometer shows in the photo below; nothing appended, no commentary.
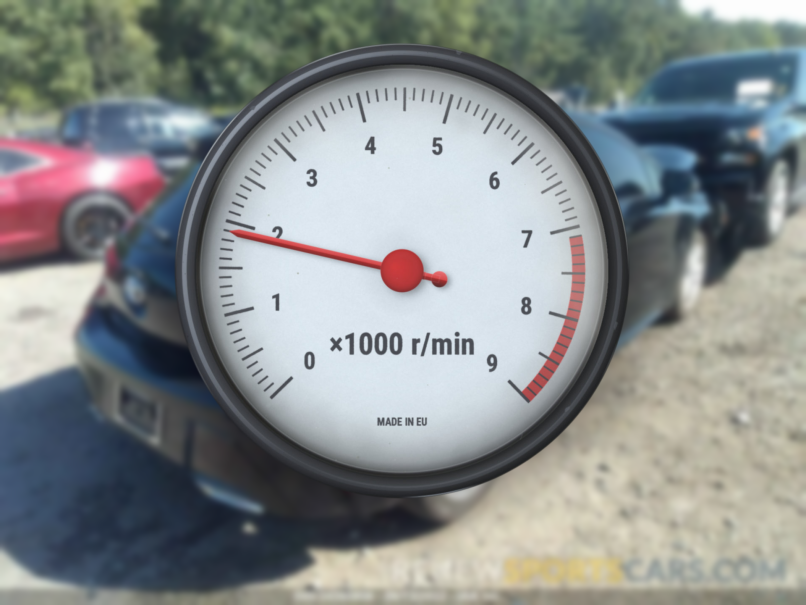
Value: 1900 rpm
